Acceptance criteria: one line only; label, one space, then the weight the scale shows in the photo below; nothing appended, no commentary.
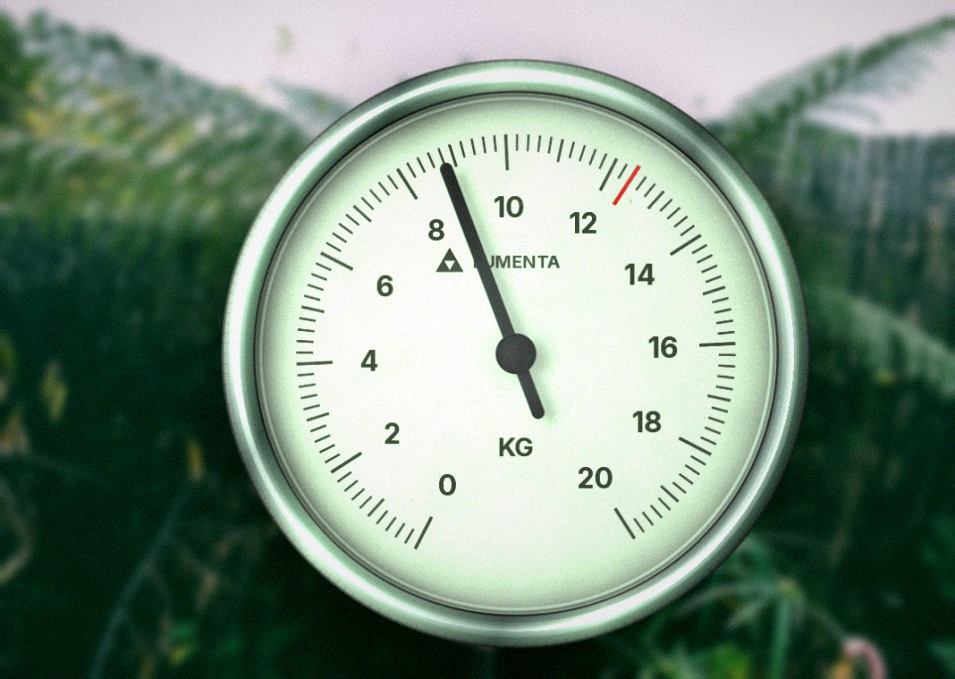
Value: 8.8 kg
